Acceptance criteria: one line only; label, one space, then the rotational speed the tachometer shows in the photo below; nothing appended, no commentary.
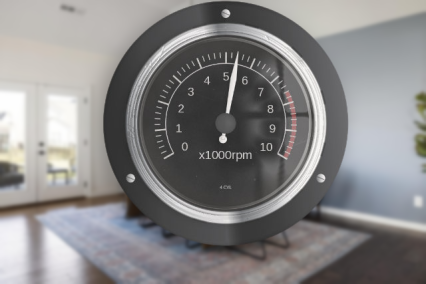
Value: 5400 rpm
